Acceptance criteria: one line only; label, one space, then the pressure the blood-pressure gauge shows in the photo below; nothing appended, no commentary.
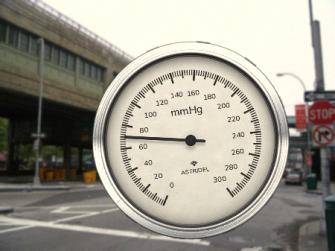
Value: 70 mmHg
